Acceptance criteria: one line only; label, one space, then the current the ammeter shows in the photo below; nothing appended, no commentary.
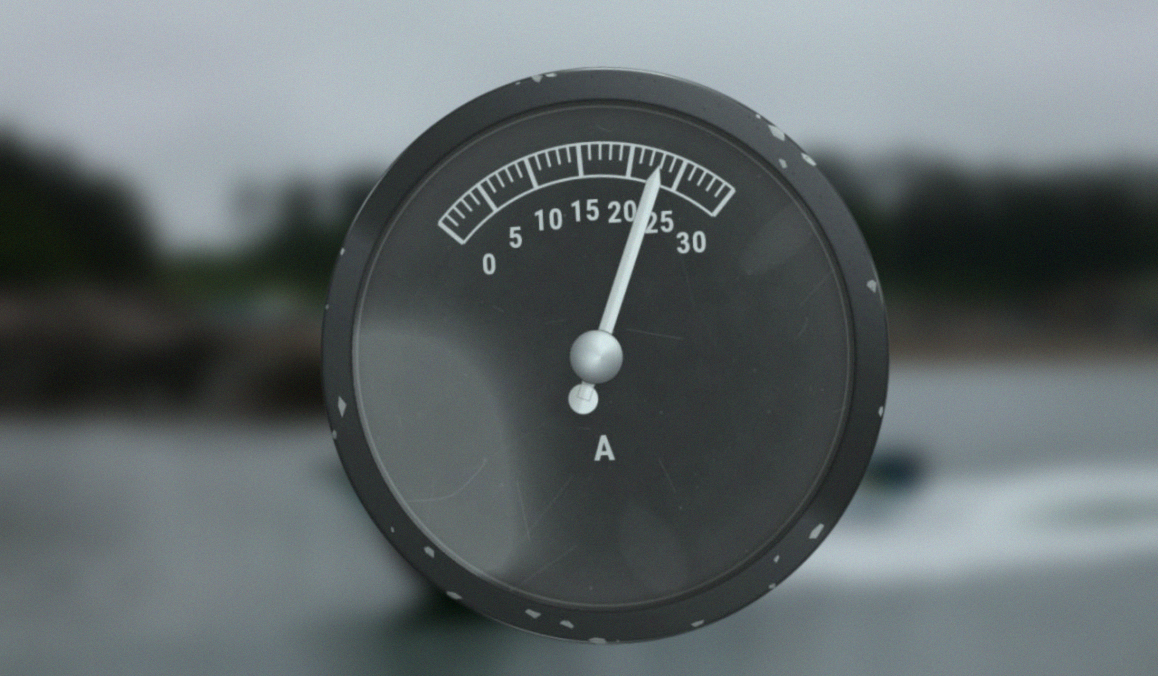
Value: 23 A
